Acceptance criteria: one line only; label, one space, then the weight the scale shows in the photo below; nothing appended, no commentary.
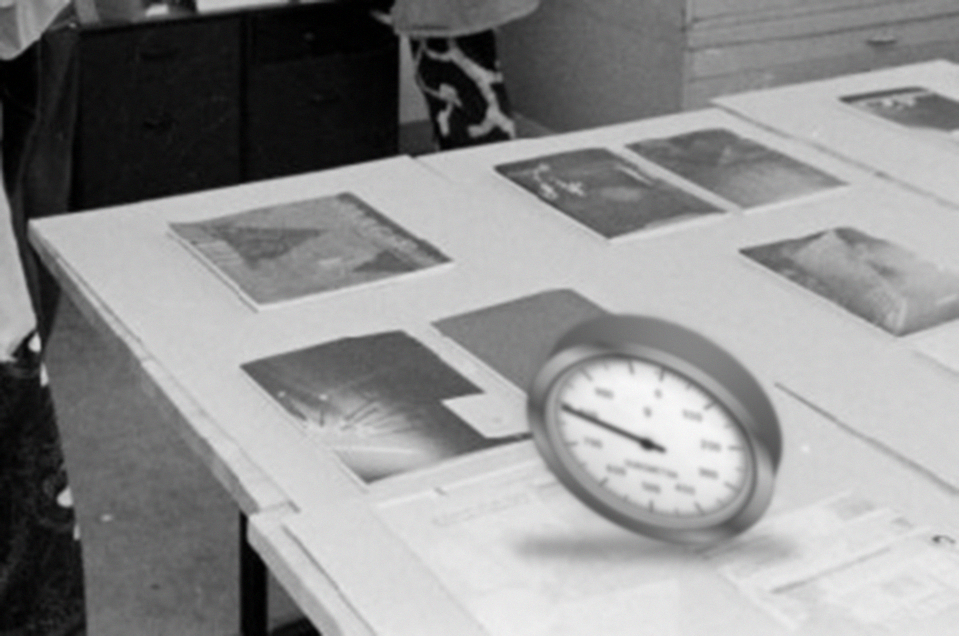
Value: 800 g
